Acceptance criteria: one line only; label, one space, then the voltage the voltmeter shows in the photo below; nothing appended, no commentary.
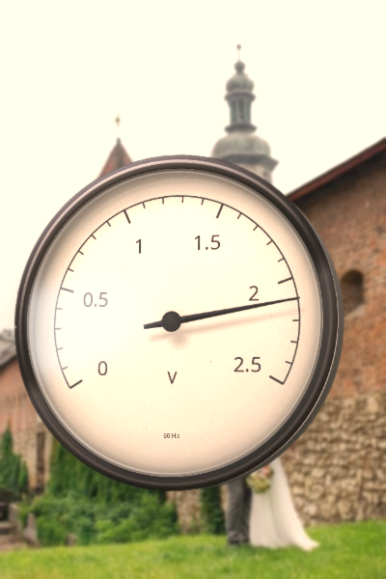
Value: 2.1 V
